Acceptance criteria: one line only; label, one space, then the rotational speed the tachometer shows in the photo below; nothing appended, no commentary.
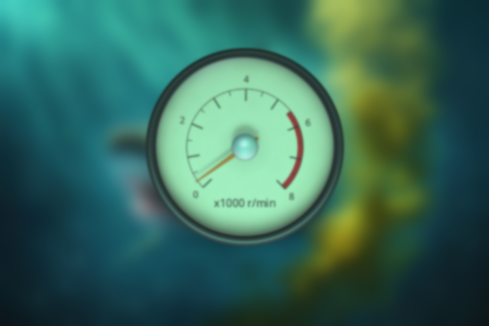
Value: 250 rpm
